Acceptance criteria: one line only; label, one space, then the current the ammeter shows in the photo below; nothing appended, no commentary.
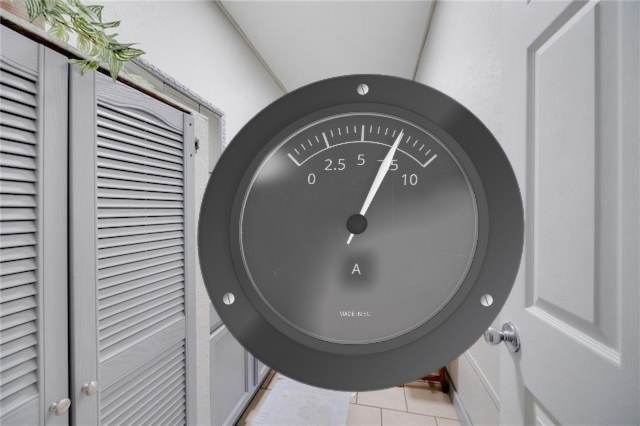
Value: 7.5 A
